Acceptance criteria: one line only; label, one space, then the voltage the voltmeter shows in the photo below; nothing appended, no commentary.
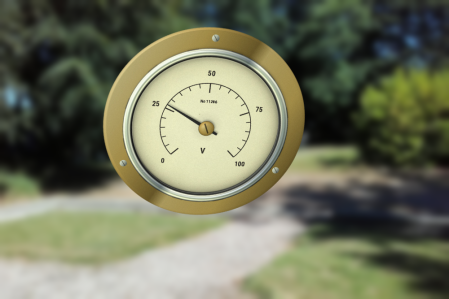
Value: 27.5 V
